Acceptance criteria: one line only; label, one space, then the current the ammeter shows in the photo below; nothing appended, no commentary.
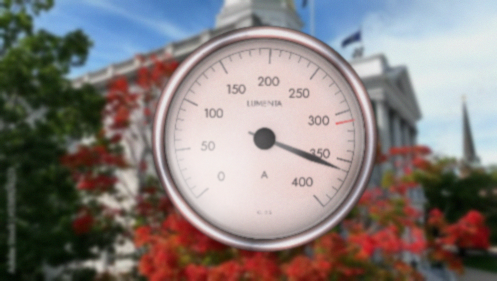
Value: 360 A
